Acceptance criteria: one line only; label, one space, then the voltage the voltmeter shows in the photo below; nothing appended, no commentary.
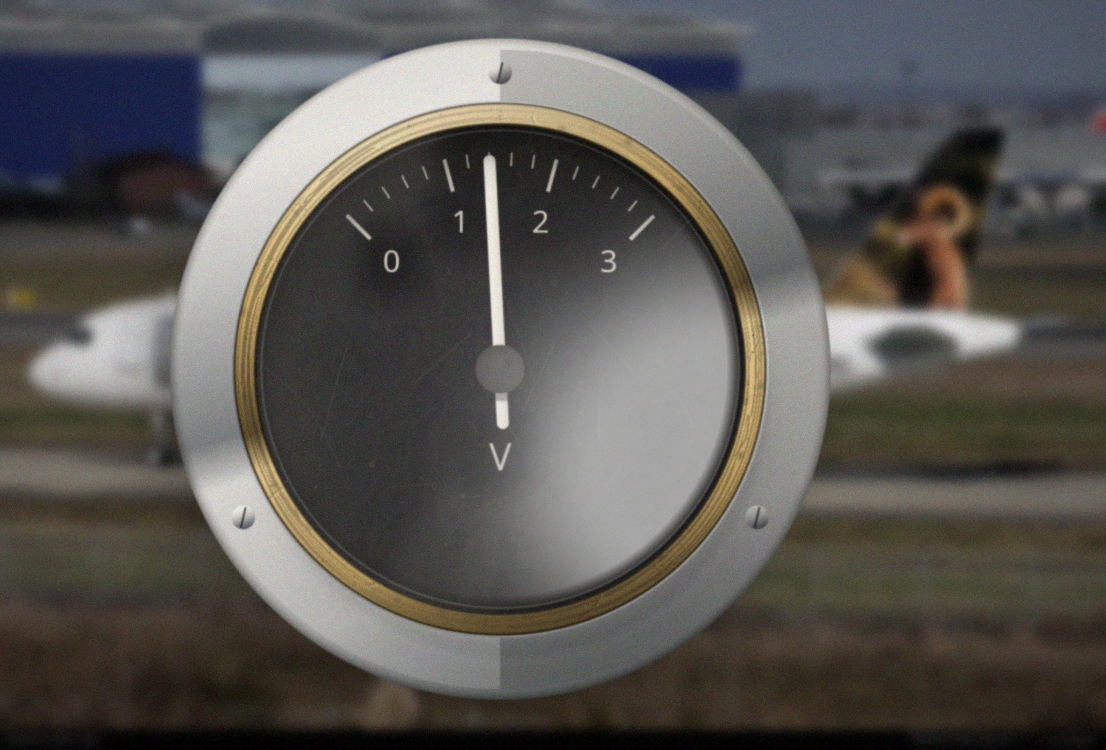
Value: 1.4 V
